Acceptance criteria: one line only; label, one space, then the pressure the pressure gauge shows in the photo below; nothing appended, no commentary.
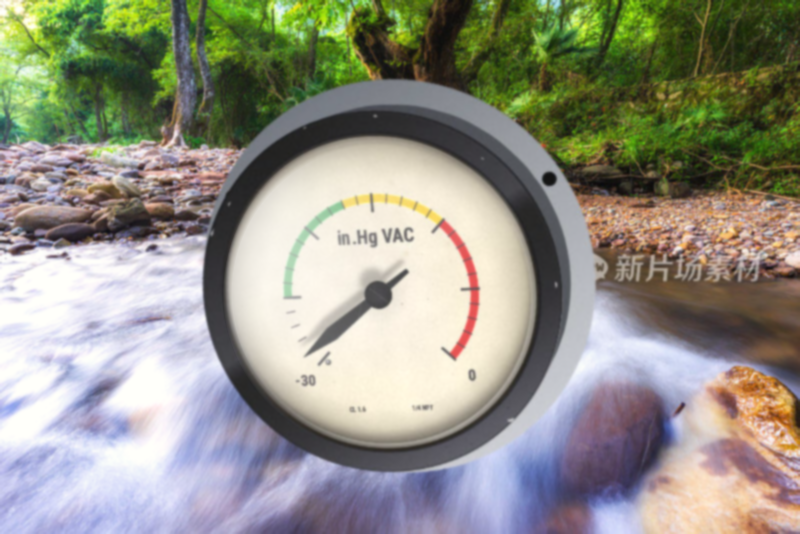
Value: -29 inHg
